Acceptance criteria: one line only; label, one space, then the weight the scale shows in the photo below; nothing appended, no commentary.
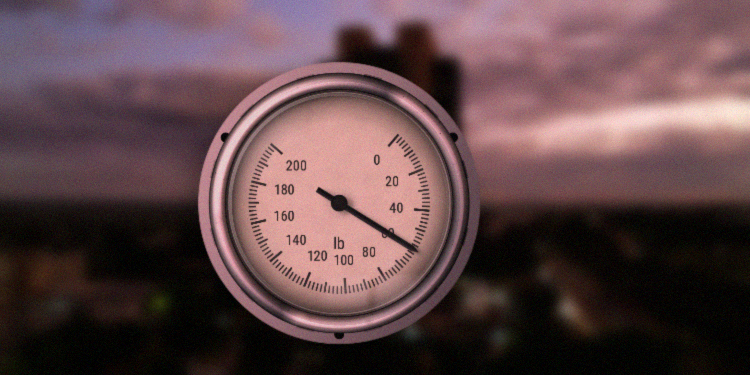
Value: 60 lb
